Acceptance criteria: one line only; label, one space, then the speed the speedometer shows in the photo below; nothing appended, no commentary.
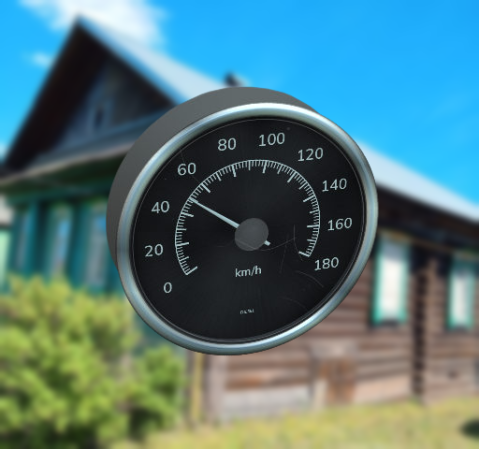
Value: 50 km/h
